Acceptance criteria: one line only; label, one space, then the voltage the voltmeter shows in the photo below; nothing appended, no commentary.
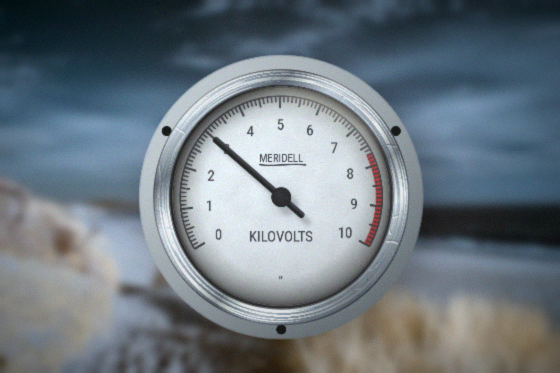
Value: 3 kV
